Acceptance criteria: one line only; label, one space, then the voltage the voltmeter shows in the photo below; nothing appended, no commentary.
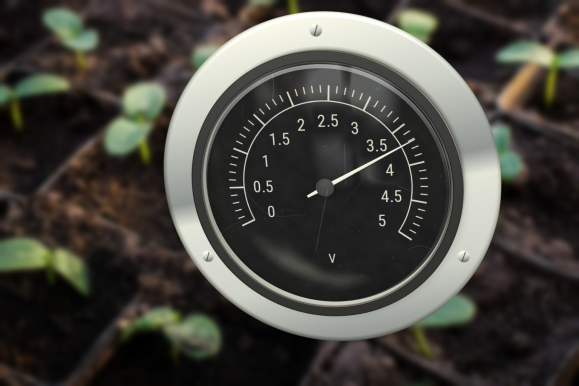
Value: 3.7 V
